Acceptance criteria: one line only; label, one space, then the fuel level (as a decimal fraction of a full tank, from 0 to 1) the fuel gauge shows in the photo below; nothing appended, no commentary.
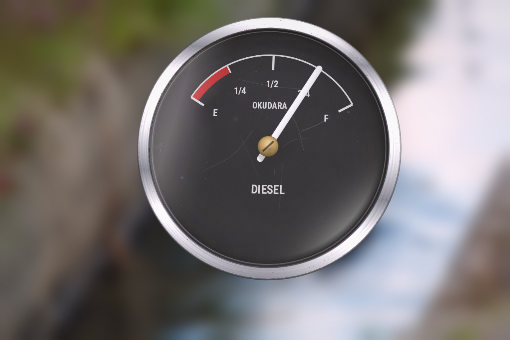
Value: 0.75
